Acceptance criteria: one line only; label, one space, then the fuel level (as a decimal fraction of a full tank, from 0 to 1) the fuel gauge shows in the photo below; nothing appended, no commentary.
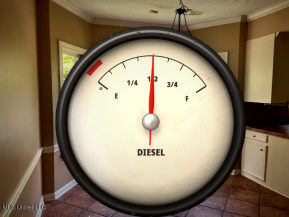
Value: 0.5
